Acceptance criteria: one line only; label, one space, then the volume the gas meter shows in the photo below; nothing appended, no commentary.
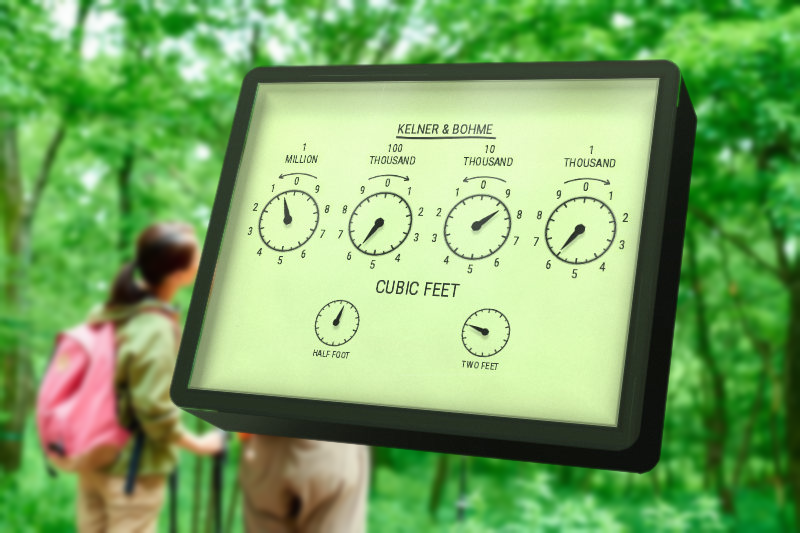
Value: 58600 ft³
